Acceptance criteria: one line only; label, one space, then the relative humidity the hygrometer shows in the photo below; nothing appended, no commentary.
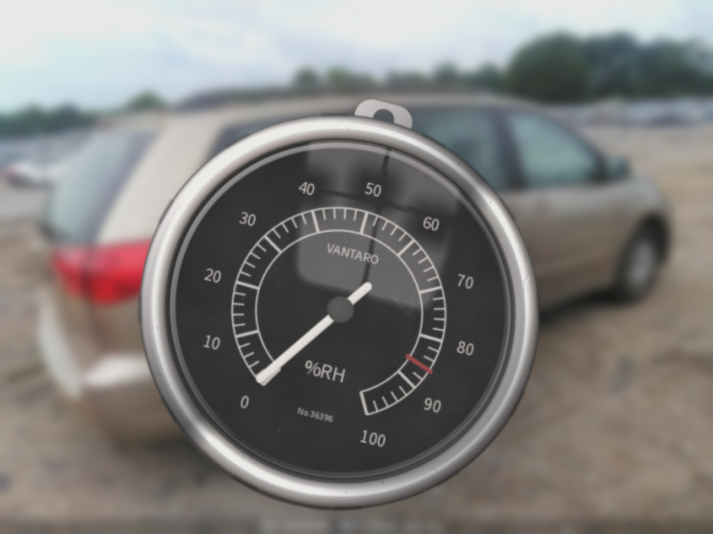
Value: 1 %
